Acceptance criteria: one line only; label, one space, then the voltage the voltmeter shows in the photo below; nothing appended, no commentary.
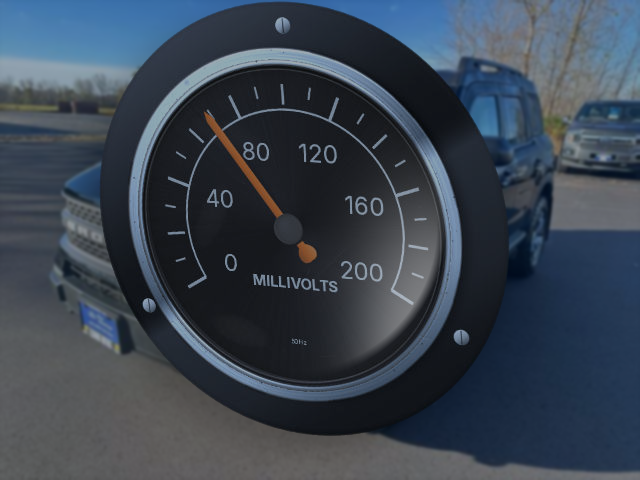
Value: 70 mV
